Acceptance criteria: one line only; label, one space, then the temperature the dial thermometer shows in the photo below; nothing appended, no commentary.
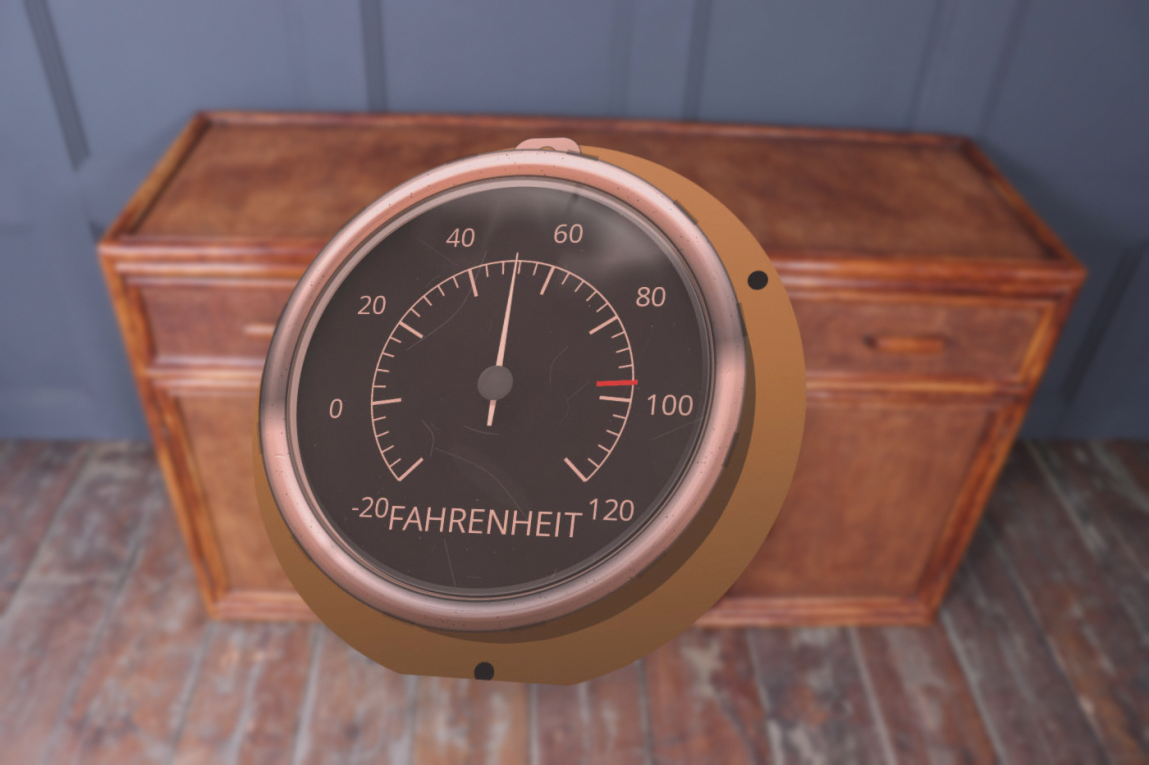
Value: 52 °F
